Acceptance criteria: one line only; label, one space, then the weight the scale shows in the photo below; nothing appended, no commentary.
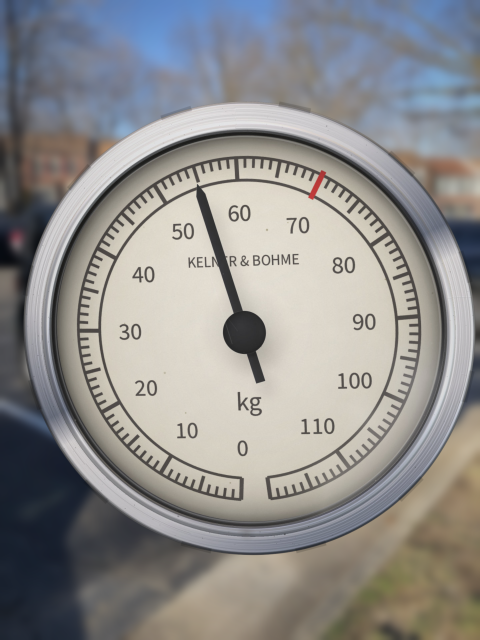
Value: 55 kg
